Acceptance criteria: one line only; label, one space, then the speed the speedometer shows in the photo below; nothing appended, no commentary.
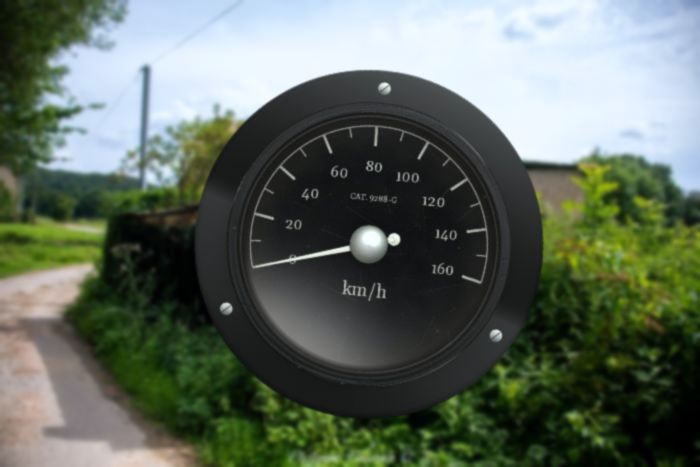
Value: 0 km/h
